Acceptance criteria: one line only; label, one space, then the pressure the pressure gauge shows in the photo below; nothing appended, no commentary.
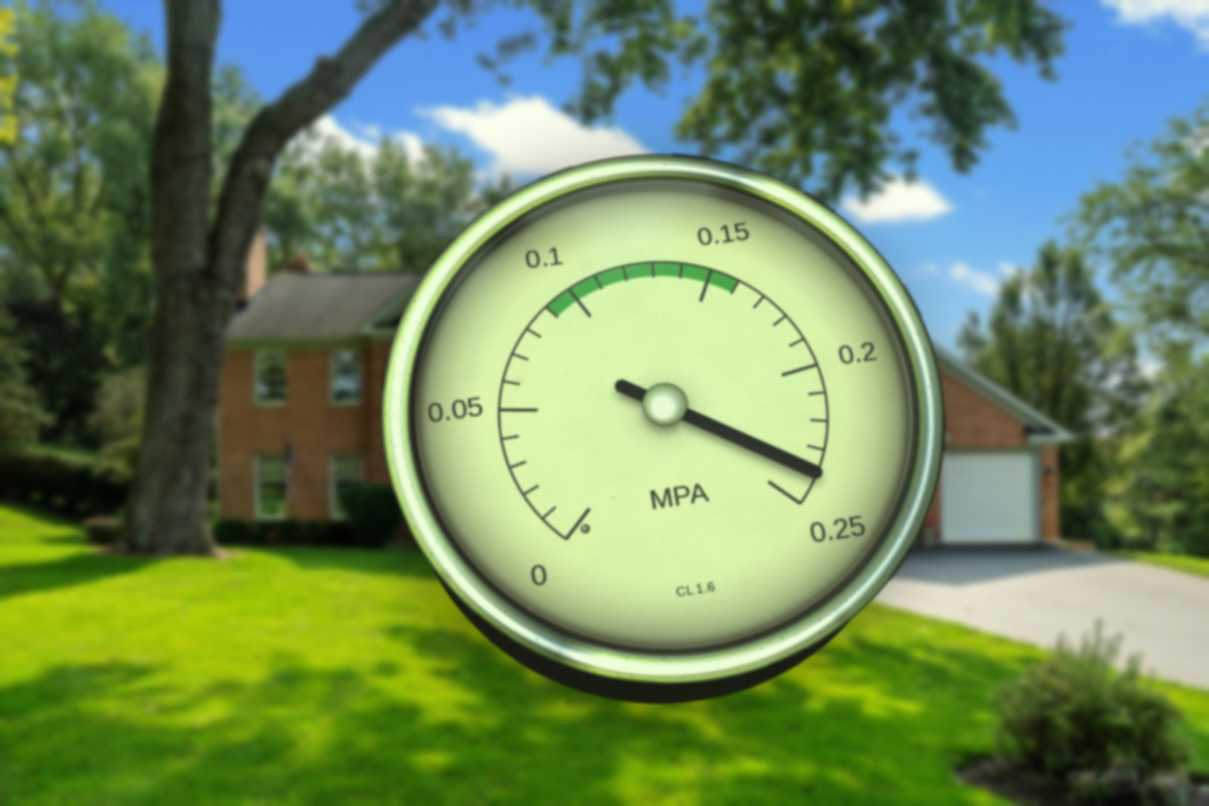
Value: 0.24 MPa
